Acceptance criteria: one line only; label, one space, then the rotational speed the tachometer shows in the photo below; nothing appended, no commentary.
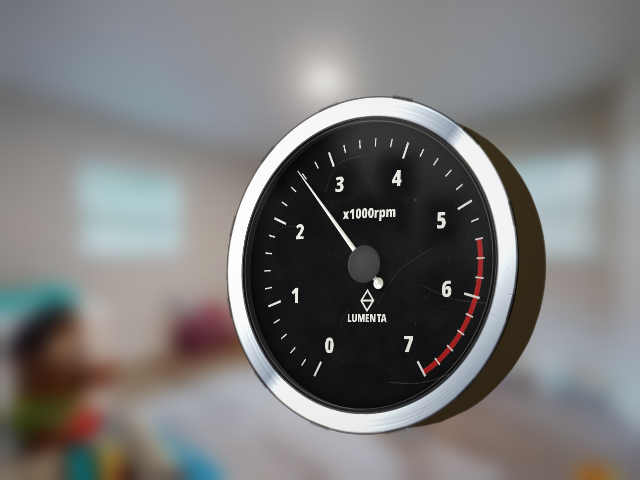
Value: 2600 rpm
